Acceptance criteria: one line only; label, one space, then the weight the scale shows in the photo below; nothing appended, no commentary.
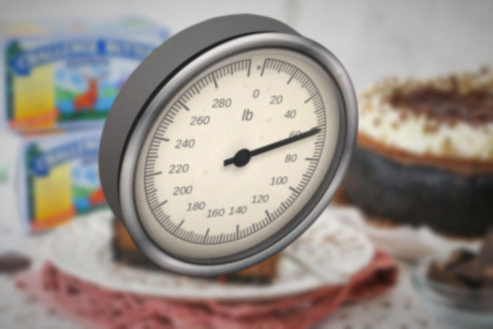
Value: 60 lb
